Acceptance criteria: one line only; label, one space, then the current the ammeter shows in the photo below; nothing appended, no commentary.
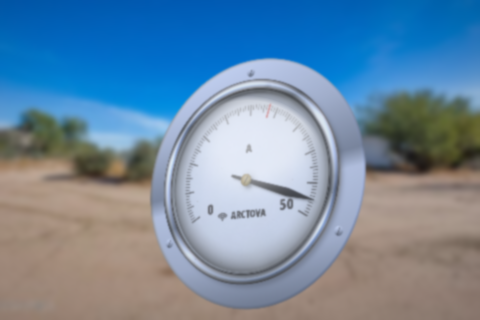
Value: 47.5 A
